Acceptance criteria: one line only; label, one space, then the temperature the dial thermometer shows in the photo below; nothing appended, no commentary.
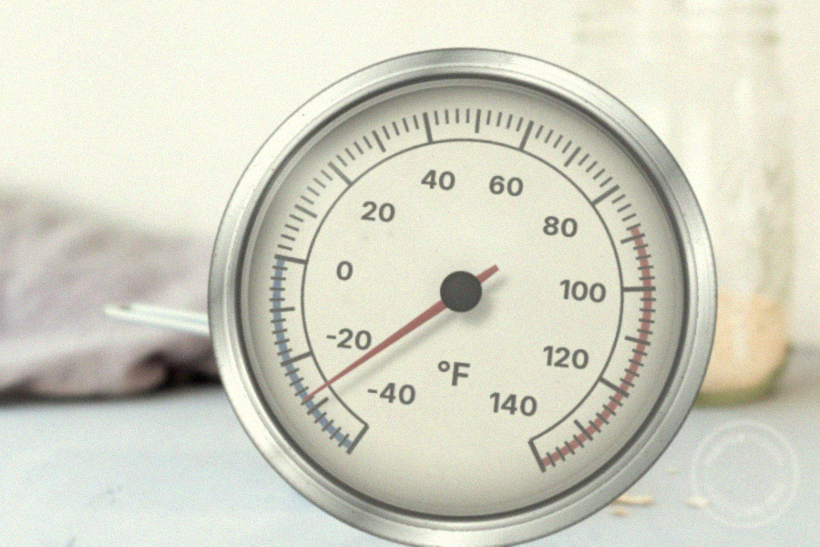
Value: -28 °F
